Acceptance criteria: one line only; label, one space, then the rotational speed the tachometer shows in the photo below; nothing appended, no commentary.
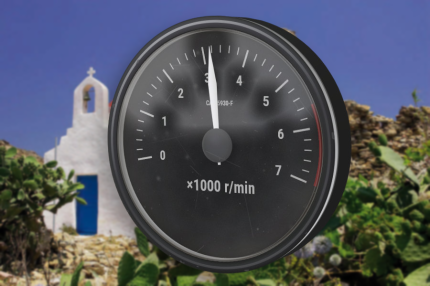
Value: 3200 rpm
